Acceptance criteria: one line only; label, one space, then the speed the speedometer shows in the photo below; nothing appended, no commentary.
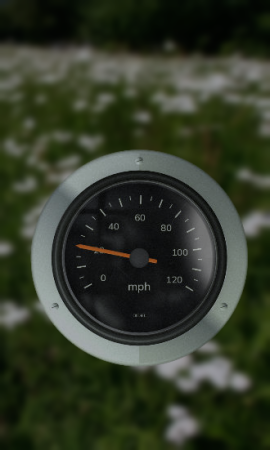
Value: 20 mph
